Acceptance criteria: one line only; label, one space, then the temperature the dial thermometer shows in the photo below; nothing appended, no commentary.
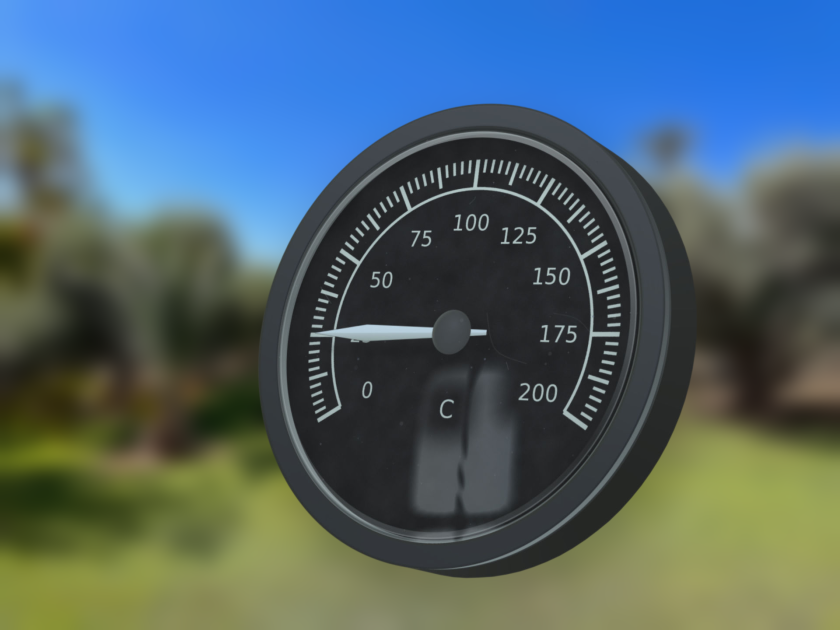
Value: 25 °C
